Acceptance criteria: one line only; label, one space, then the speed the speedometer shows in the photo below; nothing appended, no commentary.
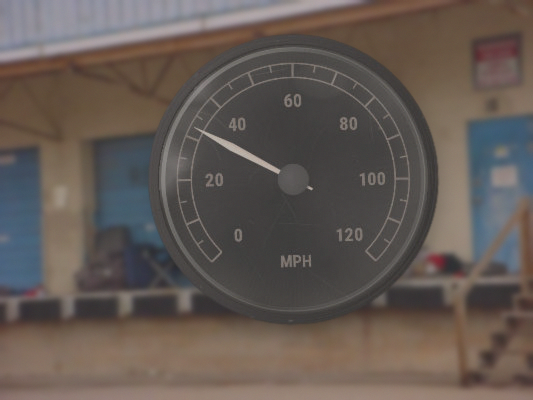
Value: 32.5 mph
